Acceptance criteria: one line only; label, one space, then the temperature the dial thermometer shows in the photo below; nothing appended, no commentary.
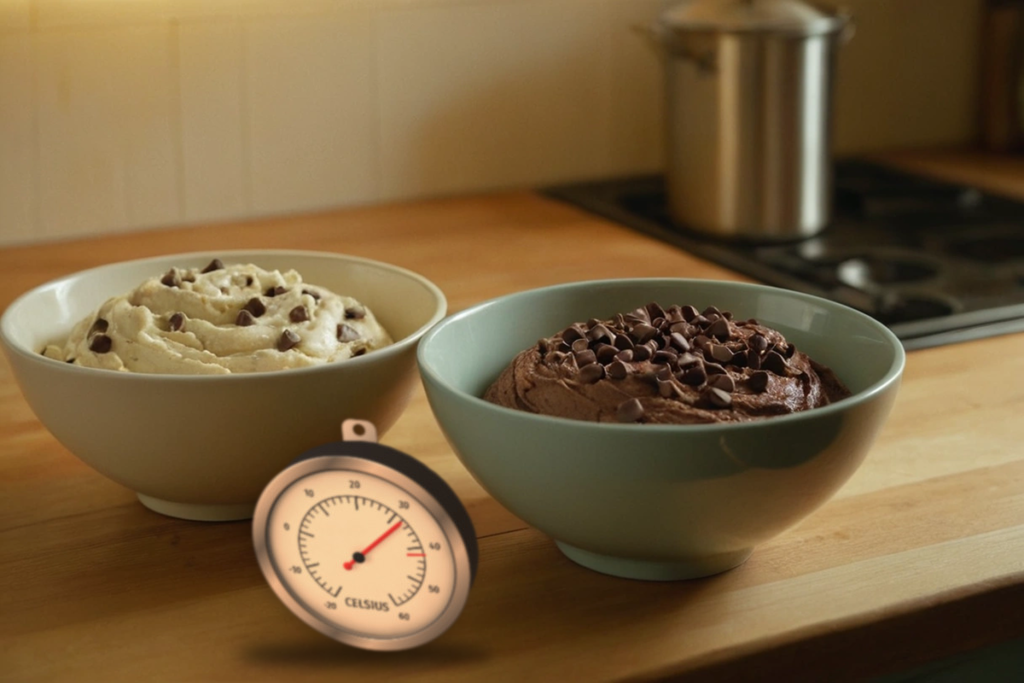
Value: 32 °C
